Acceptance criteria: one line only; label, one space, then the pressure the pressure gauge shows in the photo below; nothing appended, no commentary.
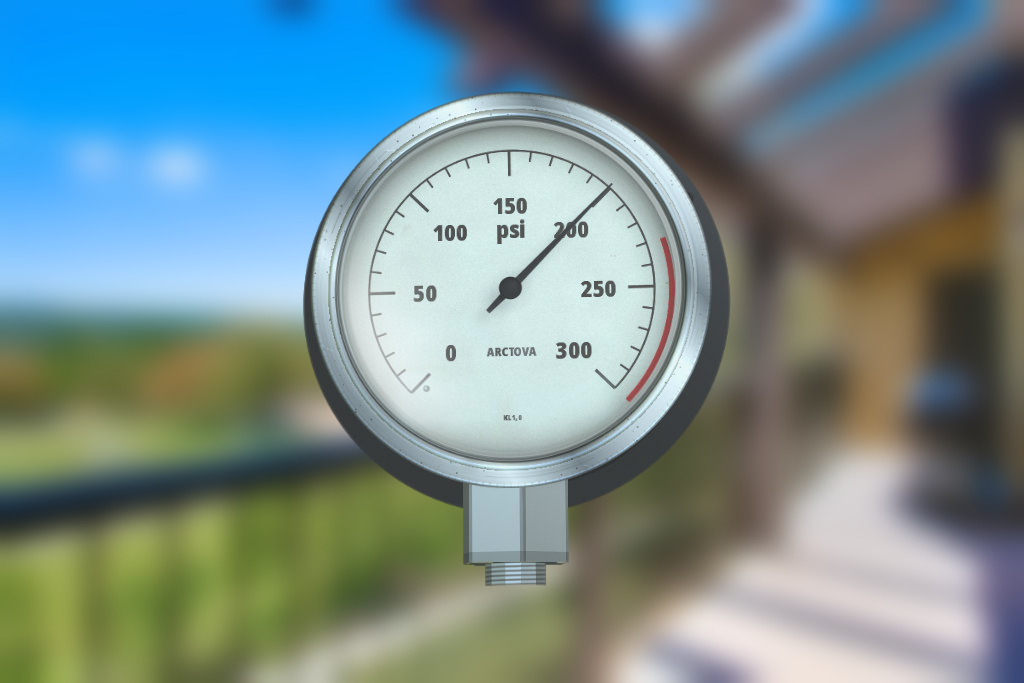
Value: 200 psi
